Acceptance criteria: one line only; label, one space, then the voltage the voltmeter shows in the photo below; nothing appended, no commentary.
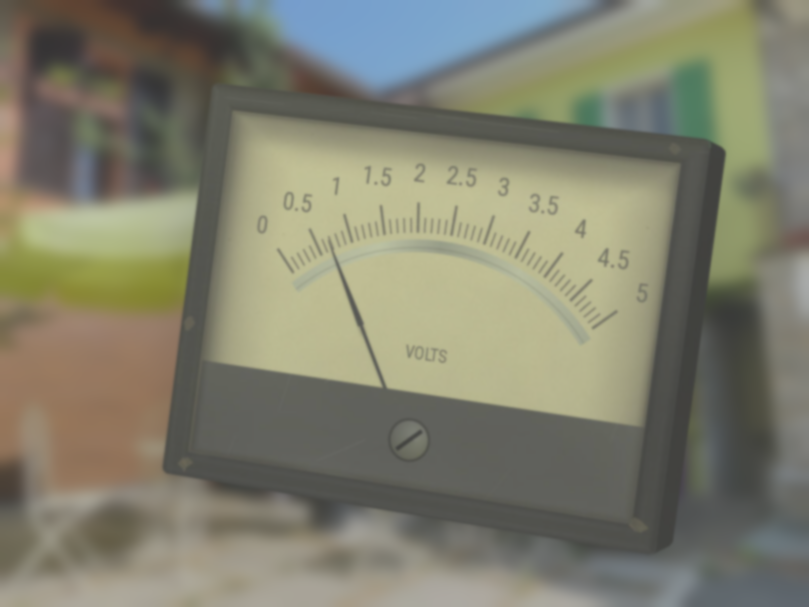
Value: 0.7 V
